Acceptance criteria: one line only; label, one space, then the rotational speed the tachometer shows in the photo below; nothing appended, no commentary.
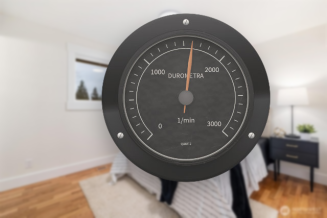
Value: 1600 rpm
